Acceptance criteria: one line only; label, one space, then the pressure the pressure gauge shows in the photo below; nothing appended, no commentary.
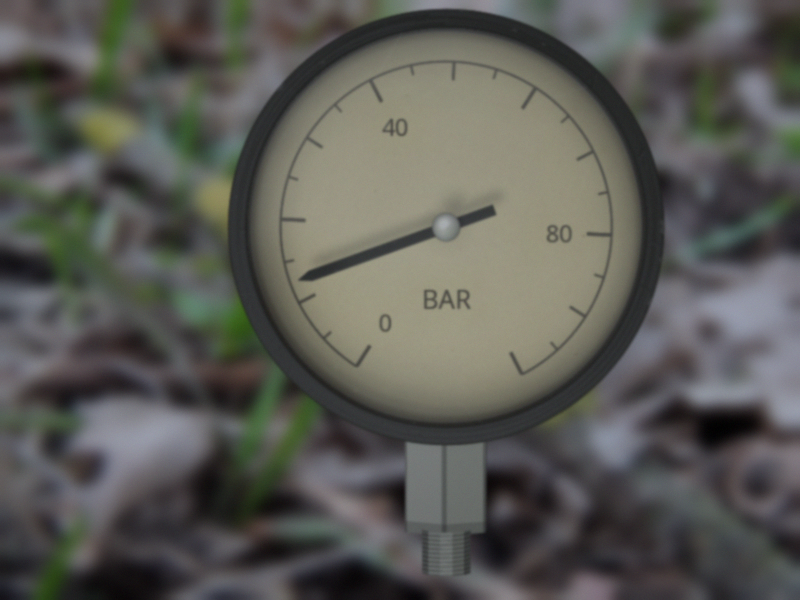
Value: 12.5 bar
